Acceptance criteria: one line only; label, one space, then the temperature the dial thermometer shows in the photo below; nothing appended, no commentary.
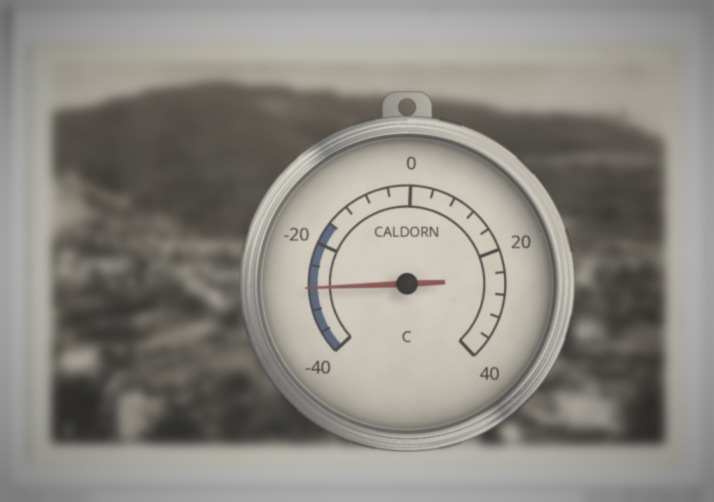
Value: -28 °C
